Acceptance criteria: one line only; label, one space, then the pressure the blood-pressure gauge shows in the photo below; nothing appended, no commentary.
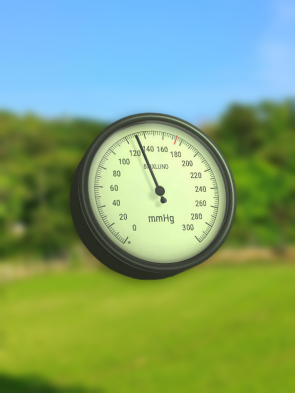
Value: 130 mmHg
